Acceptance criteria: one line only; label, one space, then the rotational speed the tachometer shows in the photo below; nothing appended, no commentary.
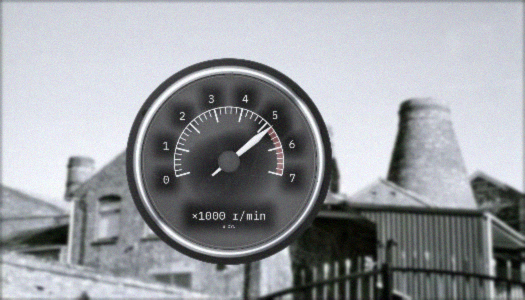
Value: 5200 rpm
